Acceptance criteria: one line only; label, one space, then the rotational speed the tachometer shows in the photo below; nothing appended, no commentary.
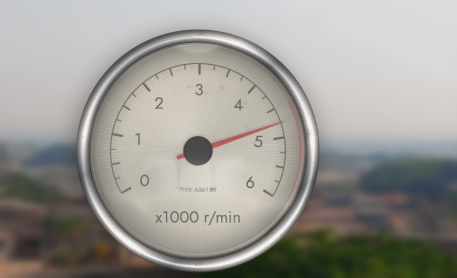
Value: 4750 rpm
